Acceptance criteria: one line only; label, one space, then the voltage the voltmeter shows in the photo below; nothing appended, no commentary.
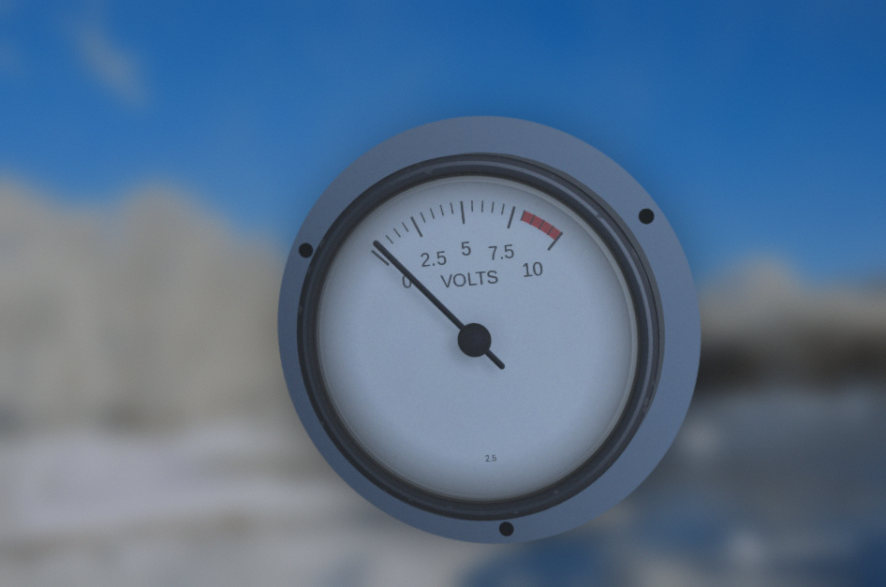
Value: 0.5 V
